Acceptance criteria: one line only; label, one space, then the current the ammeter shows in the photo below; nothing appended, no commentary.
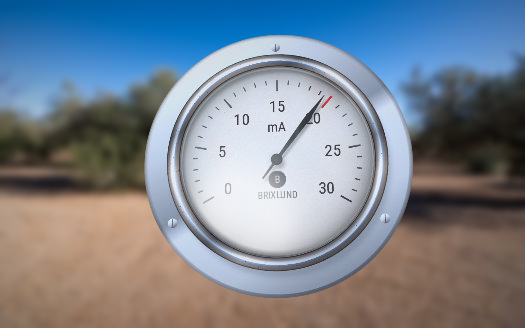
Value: 19.5 mA
